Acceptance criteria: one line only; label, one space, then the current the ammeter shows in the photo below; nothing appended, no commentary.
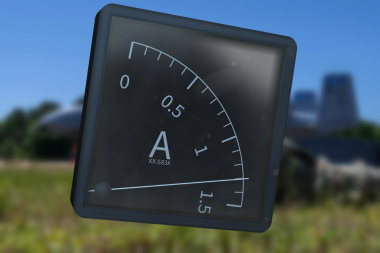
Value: 1.3 A
